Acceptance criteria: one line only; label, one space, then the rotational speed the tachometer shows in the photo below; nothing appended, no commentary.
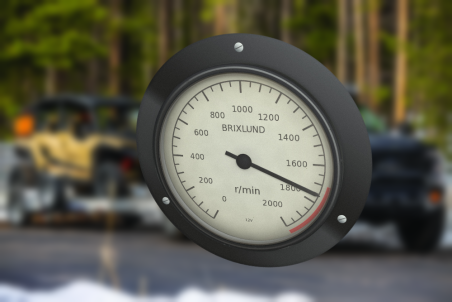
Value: 1750 rpm
